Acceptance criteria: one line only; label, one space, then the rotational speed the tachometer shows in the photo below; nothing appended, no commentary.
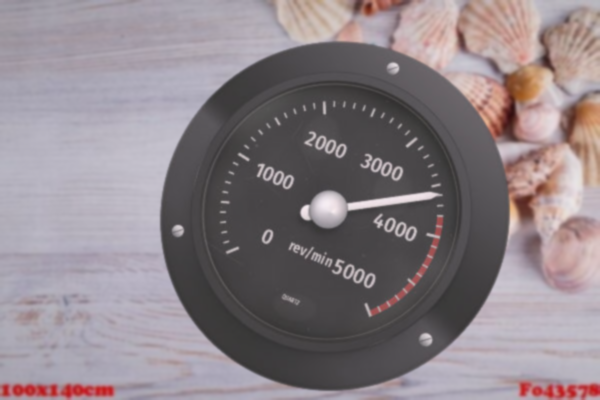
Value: 3600 rpm
